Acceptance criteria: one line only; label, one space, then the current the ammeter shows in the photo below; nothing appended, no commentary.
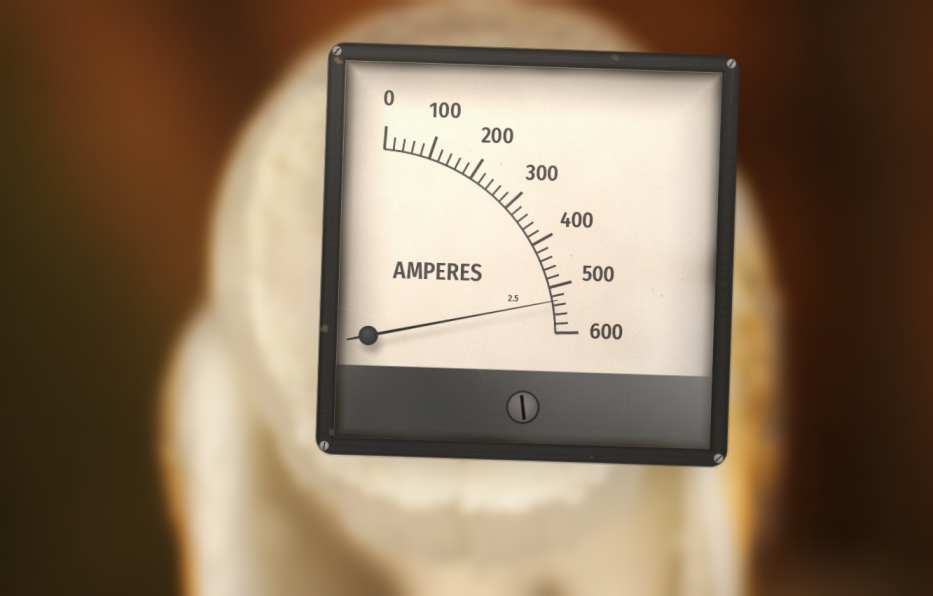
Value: 530 A
